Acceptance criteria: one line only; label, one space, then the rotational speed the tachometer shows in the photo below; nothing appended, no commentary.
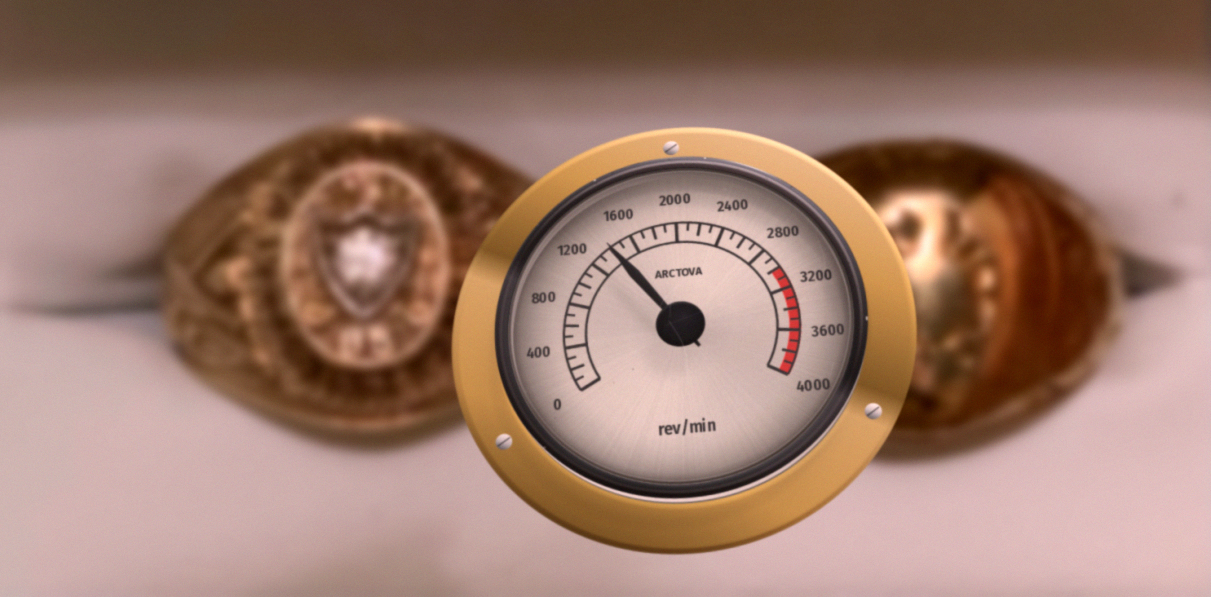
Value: 1400 rpm
